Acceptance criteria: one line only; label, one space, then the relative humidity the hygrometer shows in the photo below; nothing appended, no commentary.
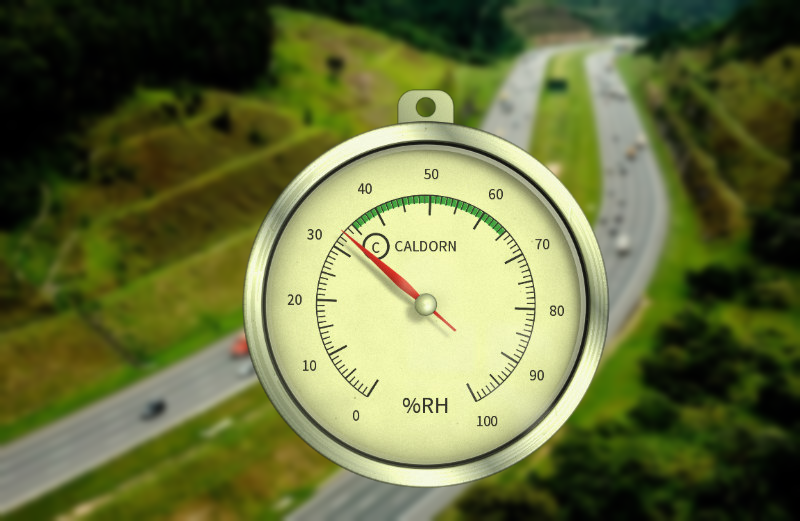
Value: 33 %
